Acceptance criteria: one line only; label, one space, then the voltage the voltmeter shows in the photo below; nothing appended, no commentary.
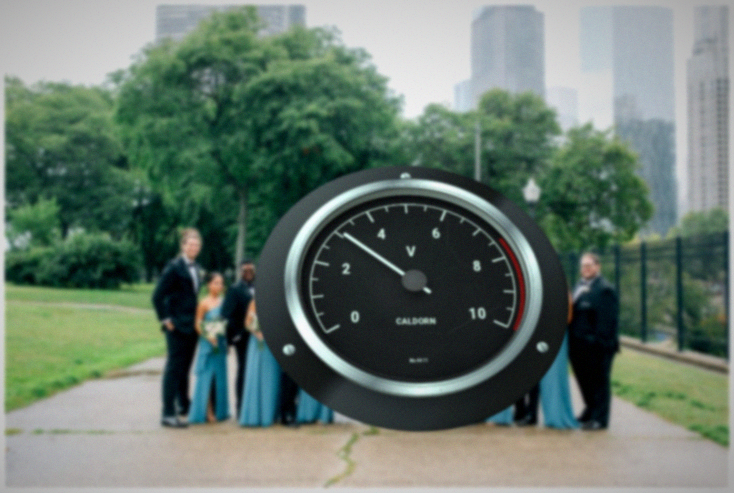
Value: 3 V
